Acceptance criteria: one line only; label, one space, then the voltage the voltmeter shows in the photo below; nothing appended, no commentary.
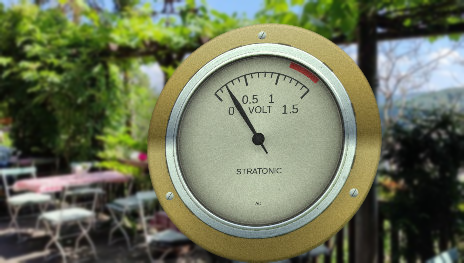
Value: 0.2 V
